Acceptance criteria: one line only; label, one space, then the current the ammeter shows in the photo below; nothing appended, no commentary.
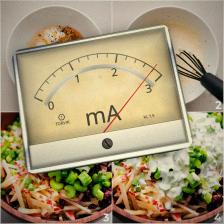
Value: 2.8 mA
